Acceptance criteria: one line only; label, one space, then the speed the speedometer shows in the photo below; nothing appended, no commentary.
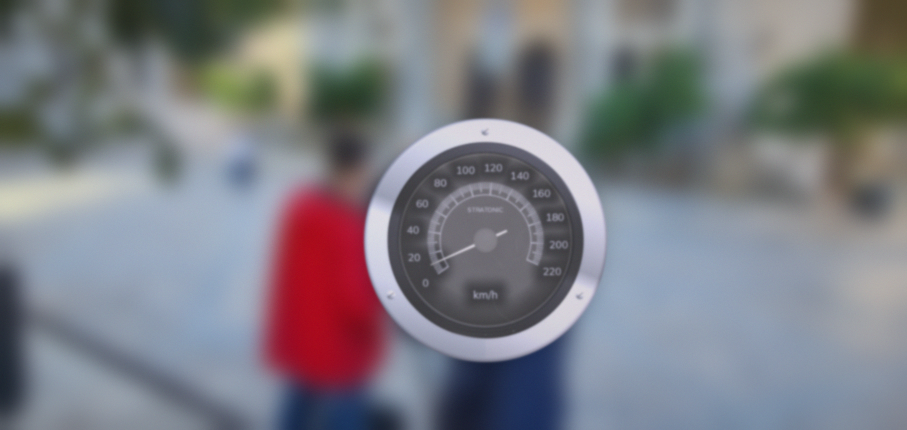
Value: 10 km/h
